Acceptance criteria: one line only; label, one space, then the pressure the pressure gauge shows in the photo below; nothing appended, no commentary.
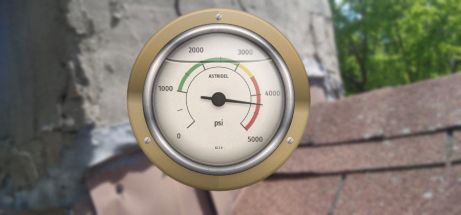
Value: 4250 psi
